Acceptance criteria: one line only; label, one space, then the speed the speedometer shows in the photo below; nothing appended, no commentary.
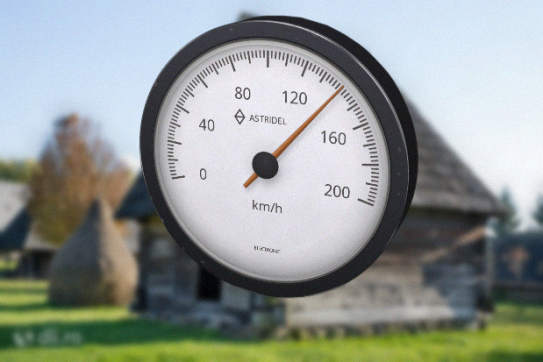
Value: 140 km/h
